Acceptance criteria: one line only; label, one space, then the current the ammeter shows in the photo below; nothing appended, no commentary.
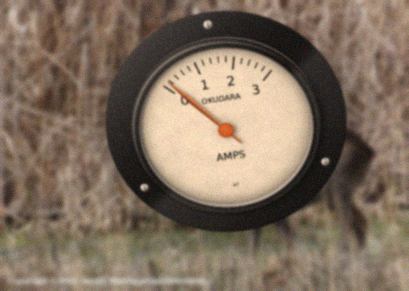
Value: 0.2 A
